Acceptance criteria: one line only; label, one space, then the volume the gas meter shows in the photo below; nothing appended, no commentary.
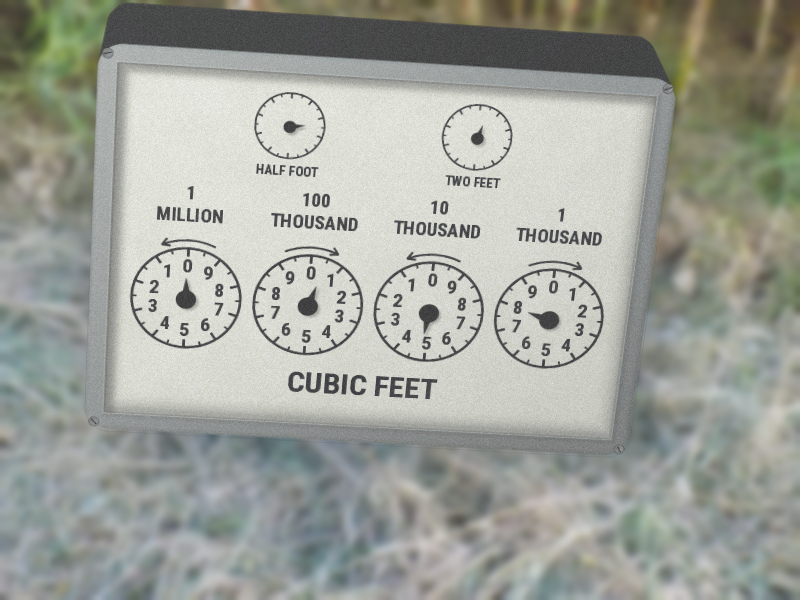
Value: 4800 ft³
